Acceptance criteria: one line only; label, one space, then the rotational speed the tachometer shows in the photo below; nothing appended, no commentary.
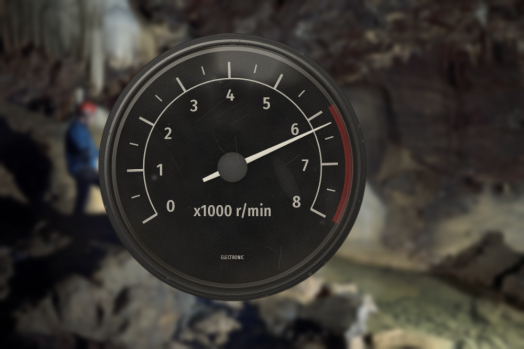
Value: 6250 rpm
